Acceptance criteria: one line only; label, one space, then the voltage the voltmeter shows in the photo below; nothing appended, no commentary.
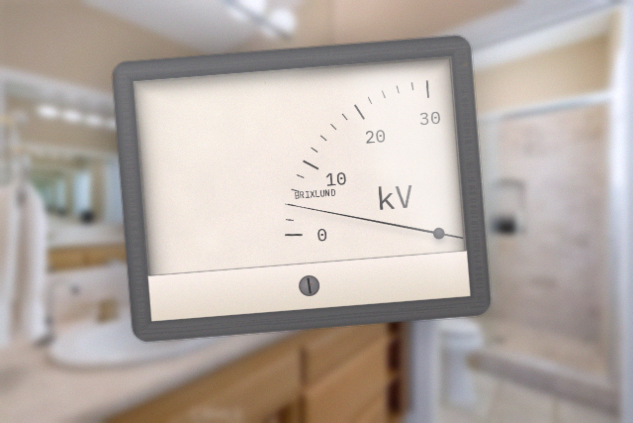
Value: 4 kV
